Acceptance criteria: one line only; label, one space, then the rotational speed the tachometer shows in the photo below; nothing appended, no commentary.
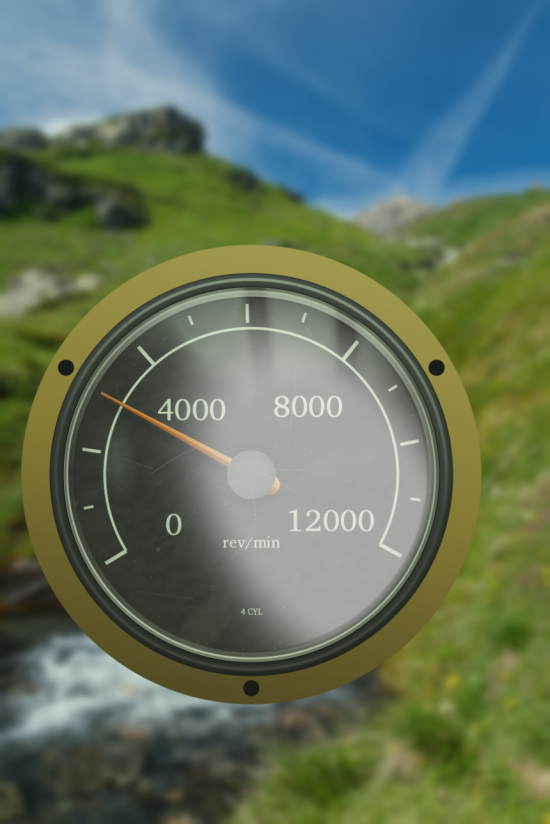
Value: 3000 rpm
